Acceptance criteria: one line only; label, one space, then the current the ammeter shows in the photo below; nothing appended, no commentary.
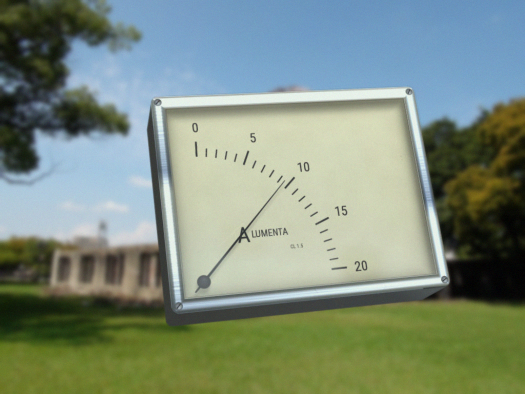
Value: 9.5 A
